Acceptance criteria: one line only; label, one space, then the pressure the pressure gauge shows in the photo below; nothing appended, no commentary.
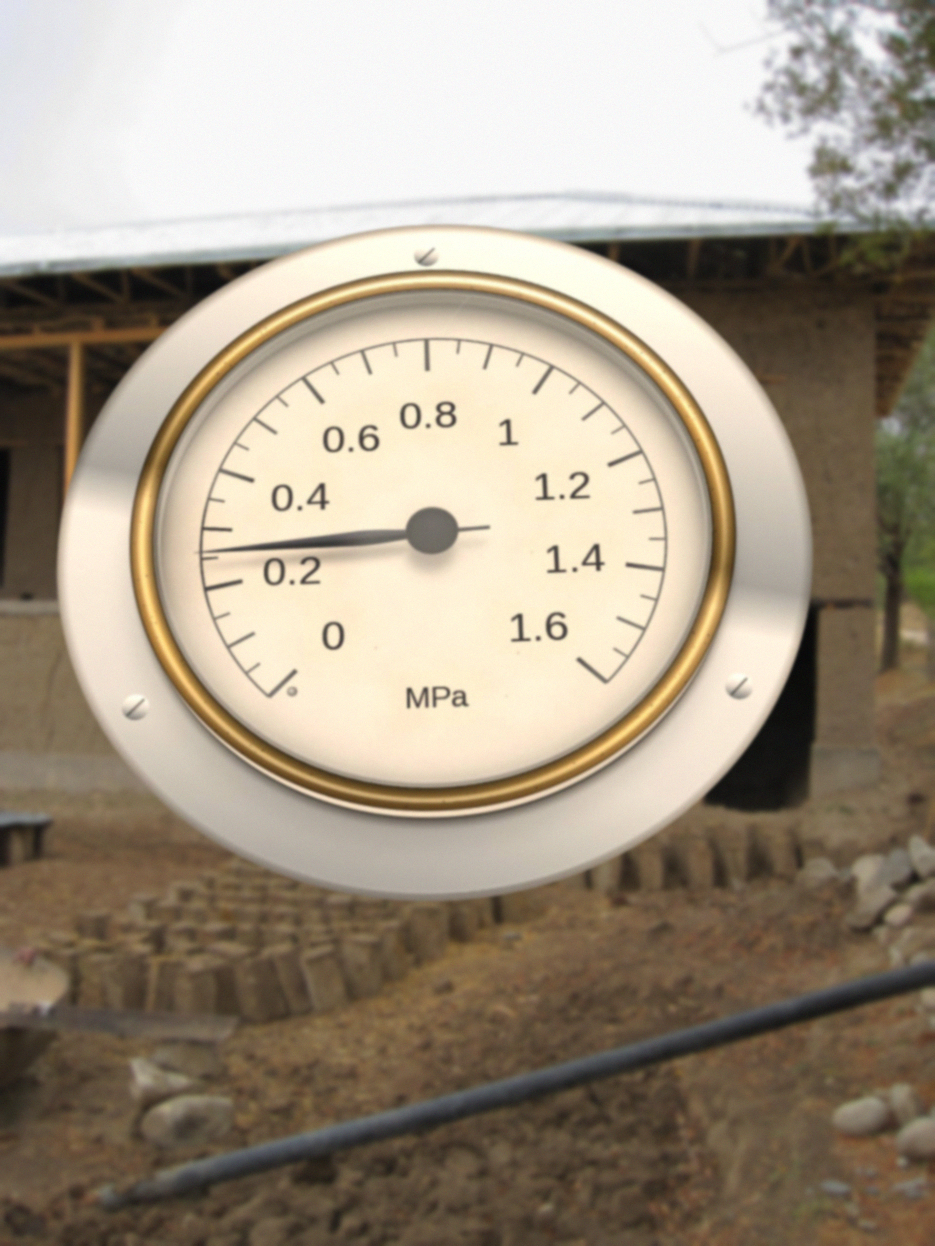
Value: 0.25 MPa
